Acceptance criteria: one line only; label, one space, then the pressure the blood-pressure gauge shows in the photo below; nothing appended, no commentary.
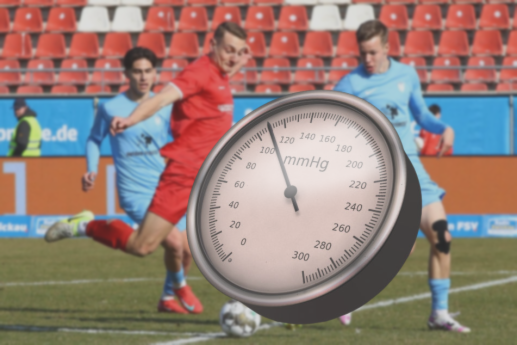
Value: 110 mmHg
